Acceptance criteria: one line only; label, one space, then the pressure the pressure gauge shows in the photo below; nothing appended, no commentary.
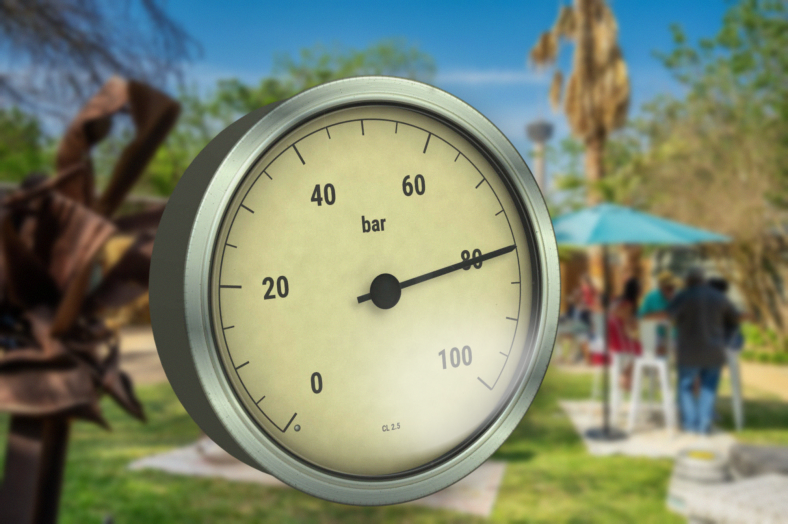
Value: 80 bar
